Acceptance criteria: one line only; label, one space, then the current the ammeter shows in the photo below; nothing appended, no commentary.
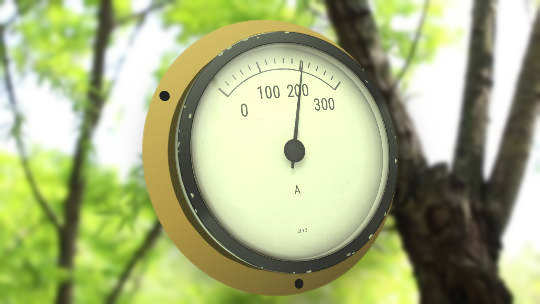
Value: 200 A
